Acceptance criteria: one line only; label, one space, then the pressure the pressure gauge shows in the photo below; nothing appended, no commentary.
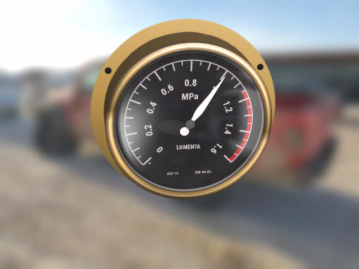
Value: 1 MPa
